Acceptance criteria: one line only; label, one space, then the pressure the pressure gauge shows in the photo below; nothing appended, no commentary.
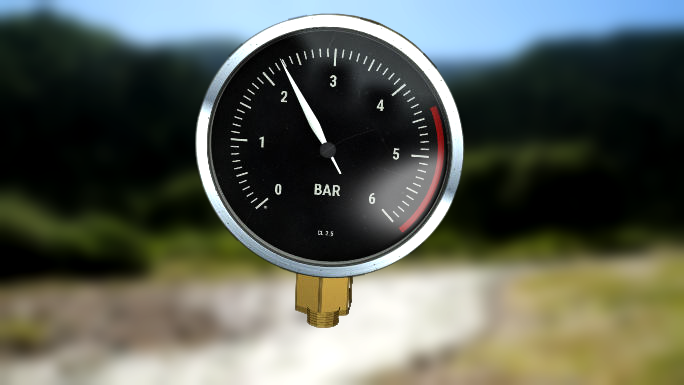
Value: 2.3 bar
